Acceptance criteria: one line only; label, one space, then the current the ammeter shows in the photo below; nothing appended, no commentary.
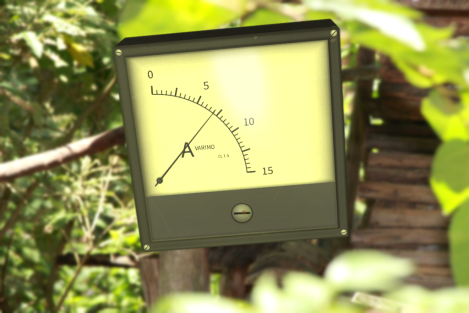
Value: 7 A
